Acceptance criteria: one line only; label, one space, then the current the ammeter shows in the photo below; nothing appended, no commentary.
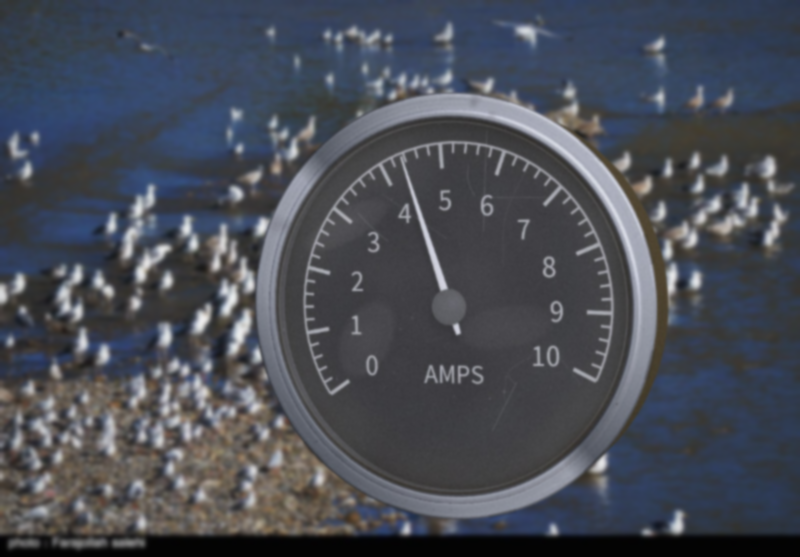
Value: 4.4 A
